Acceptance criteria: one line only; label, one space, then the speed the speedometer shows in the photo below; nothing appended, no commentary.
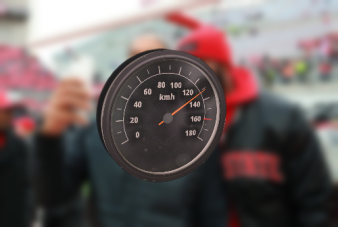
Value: 130 km/h
